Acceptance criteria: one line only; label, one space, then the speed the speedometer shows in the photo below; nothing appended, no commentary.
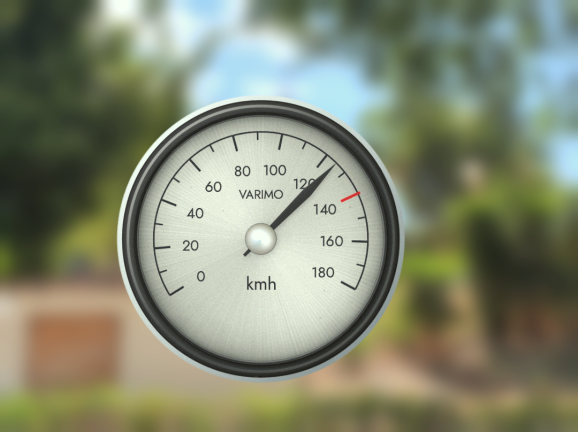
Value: 125 km/h
